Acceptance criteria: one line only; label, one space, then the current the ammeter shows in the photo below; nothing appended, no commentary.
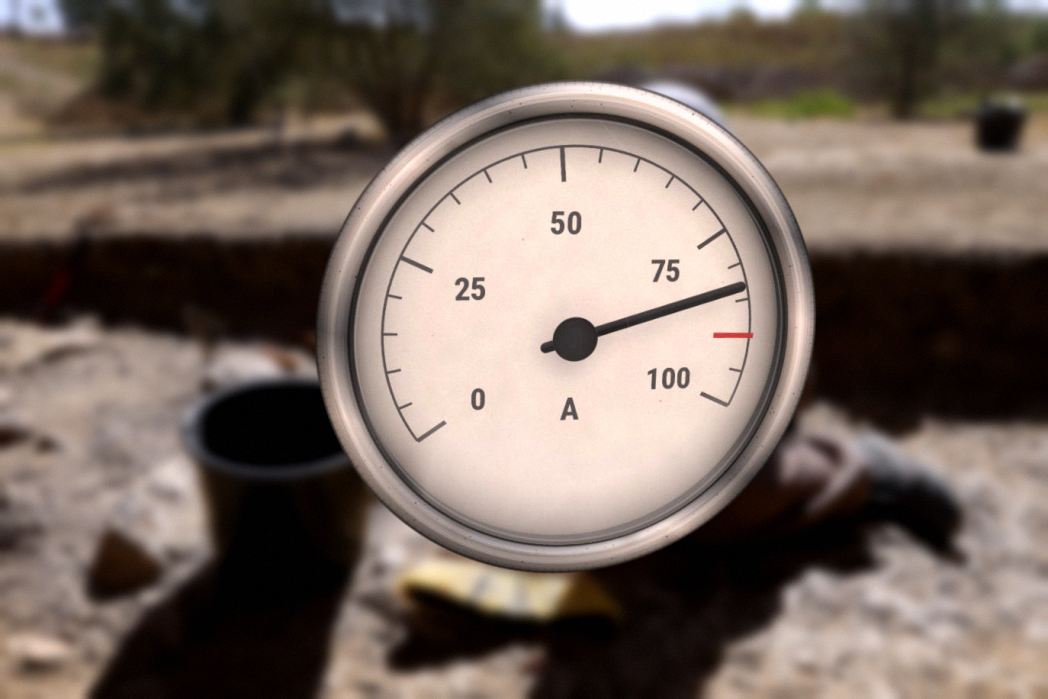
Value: 82.5 A
